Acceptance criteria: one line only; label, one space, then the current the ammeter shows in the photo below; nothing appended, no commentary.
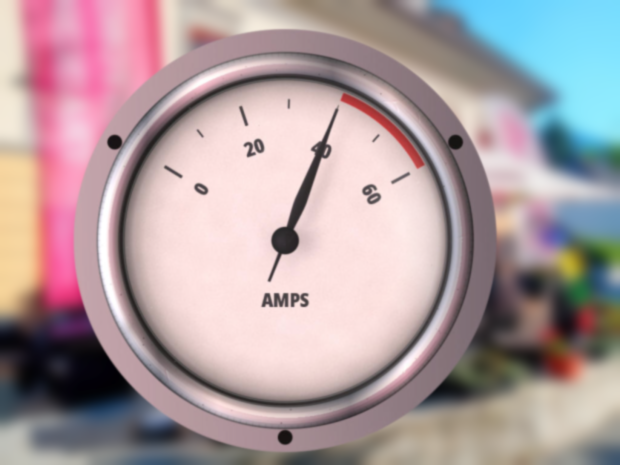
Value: 40 A
